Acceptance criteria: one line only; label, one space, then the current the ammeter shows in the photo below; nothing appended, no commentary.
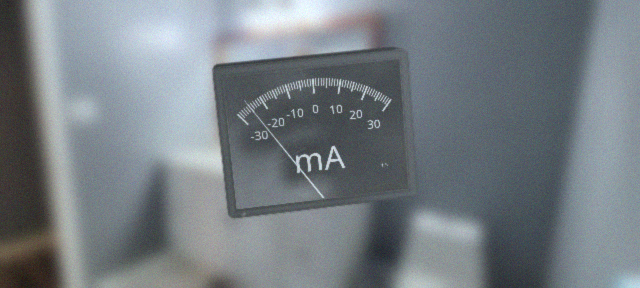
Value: -25 mA
